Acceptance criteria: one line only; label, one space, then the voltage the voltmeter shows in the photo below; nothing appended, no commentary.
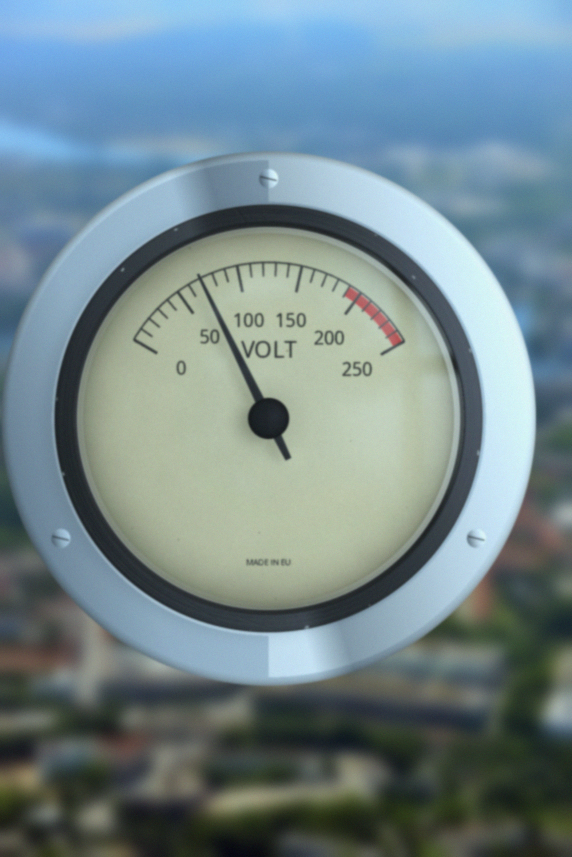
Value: 70 V
